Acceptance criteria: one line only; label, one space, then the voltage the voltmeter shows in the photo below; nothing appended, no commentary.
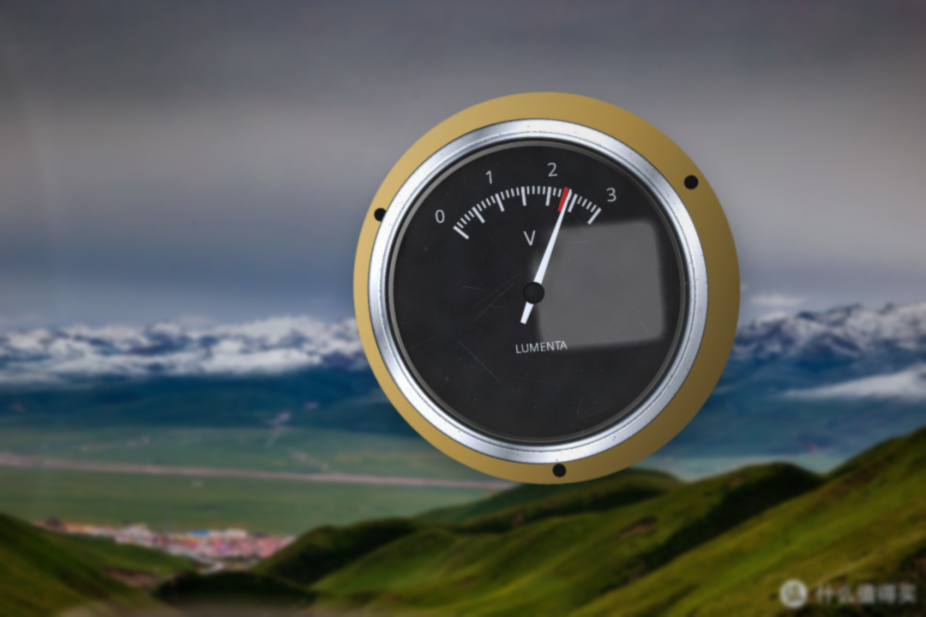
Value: 2.4 V
